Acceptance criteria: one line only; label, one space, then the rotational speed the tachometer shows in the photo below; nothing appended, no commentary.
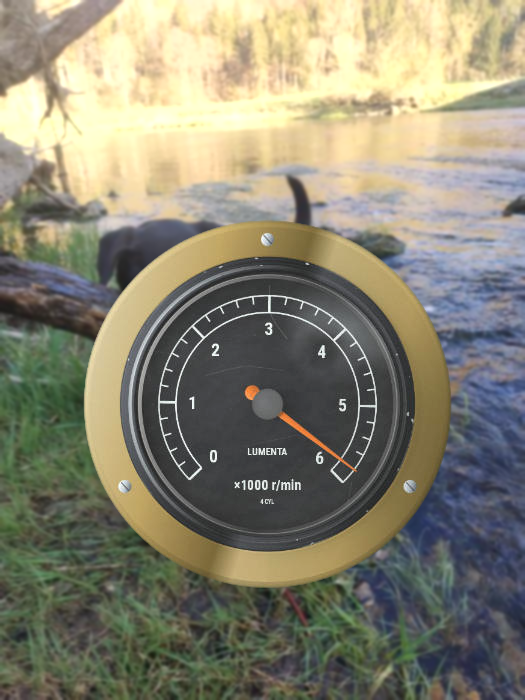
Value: 5800 rpm
